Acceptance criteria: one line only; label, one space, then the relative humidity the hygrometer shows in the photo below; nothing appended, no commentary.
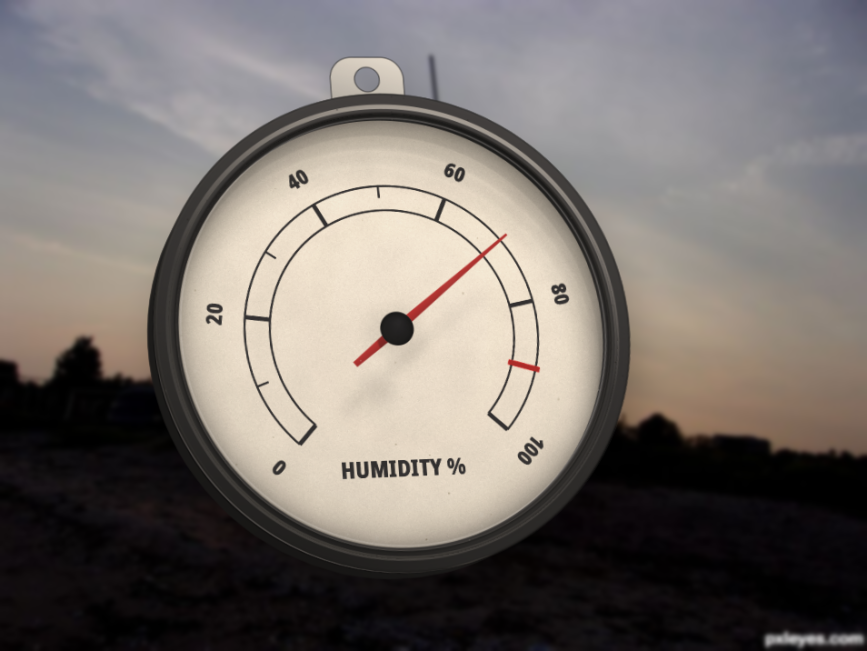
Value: 70 %
